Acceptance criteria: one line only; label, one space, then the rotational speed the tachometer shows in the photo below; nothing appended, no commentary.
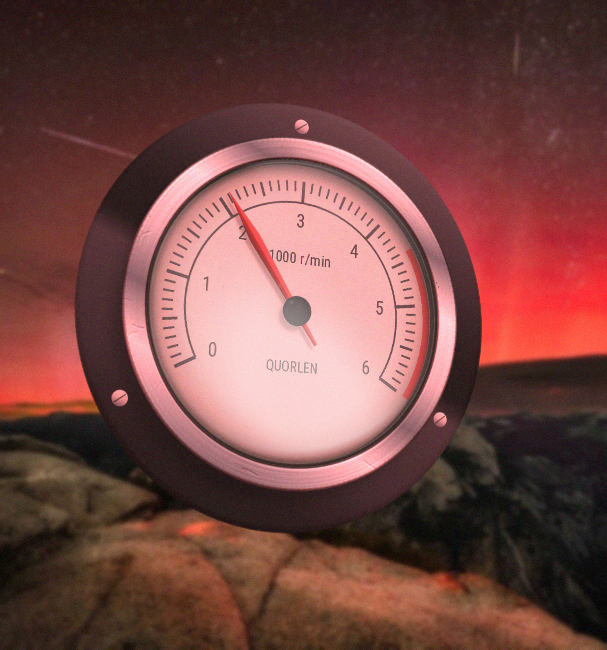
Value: 2100 rpm
